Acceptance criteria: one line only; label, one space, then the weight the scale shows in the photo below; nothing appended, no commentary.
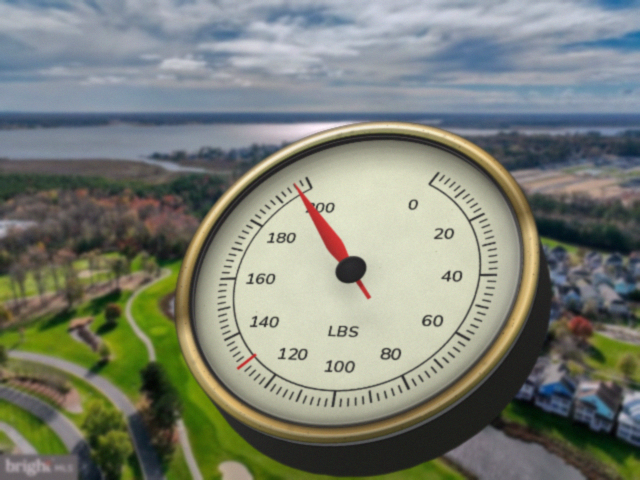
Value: 196 lb
